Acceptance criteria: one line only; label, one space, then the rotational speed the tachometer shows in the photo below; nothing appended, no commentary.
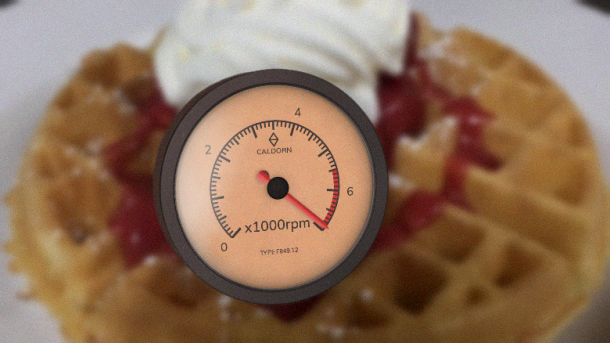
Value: 6900 rpm
